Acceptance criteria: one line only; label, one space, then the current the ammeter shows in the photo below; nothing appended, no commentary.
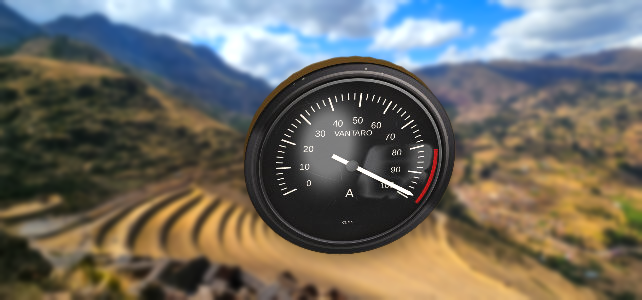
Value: 98 A
